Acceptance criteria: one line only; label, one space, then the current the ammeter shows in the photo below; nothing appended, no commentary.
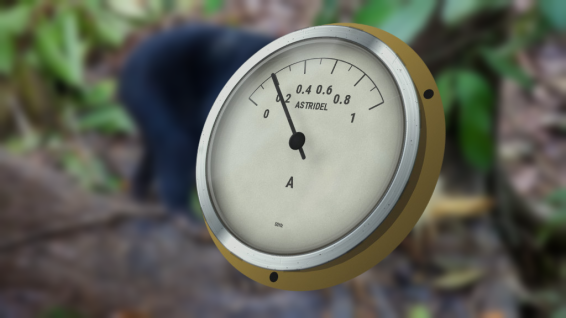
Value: 0.2 A
